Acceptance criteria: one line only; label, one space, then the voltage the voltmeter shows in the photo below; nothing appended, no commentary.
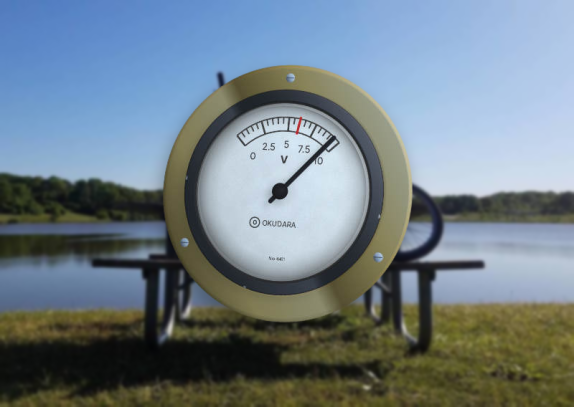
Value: 9.5 V
